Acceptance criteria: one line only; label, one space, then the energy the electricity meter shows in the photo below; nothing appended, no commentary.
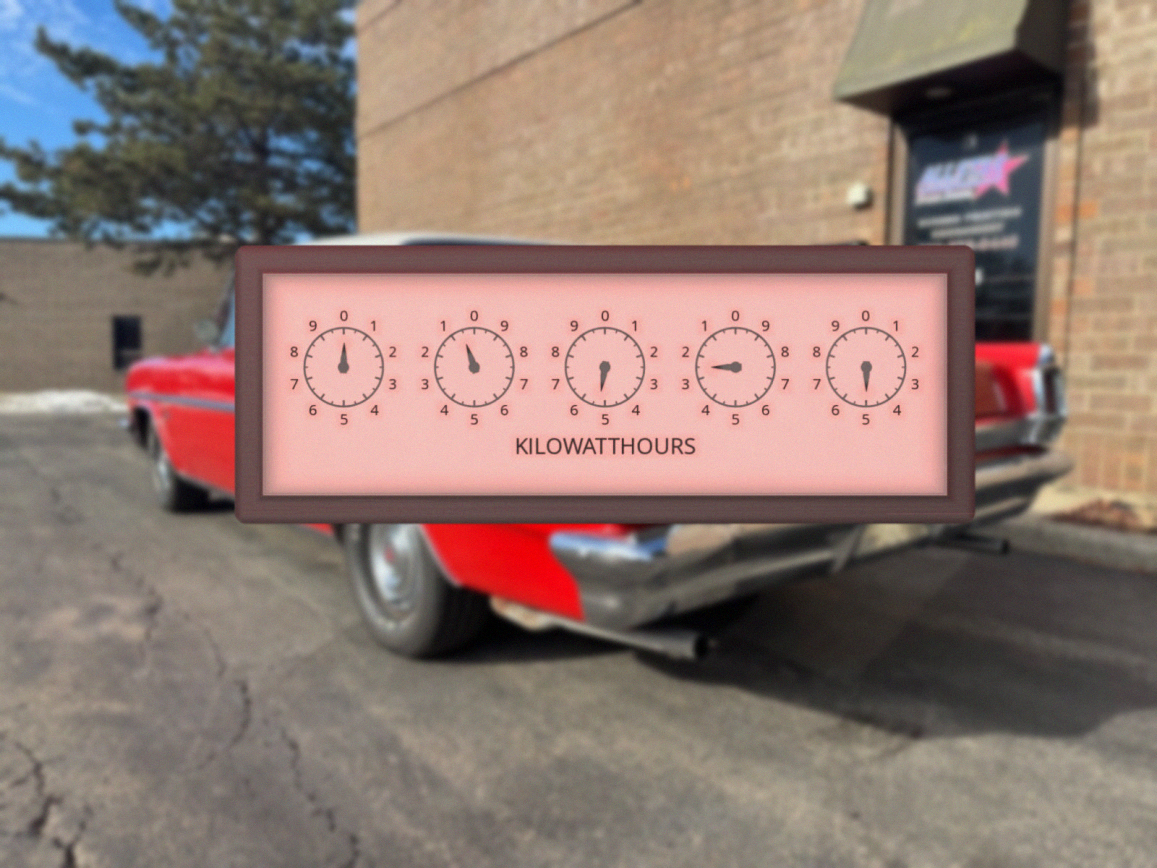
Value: 525 kWh
